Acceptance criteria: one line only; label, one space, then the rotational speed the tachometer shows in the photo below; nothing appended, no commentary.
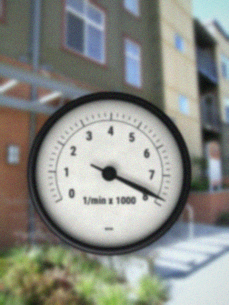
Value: 7800 rpm
